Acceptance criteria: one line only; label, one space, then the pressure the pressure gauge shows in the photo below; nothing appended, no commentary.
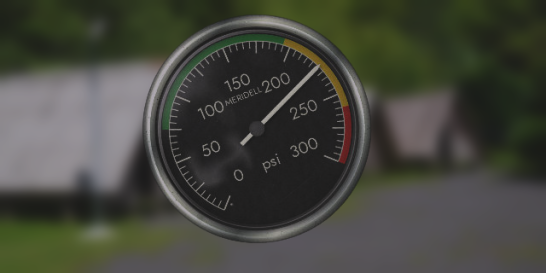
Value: 225 psi
